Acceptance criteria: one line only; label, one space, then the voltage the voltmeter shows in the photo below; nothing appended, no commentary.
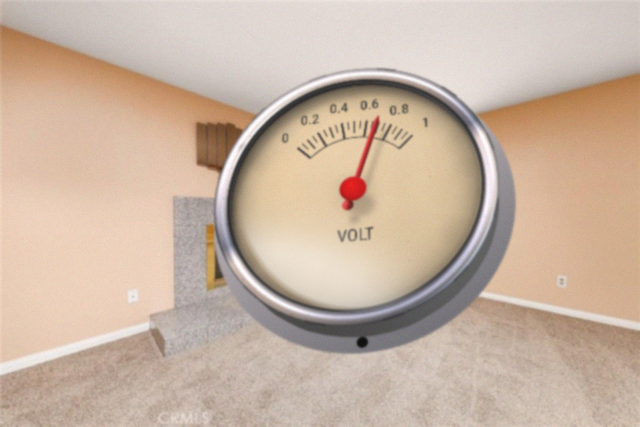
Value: 0.7 V
